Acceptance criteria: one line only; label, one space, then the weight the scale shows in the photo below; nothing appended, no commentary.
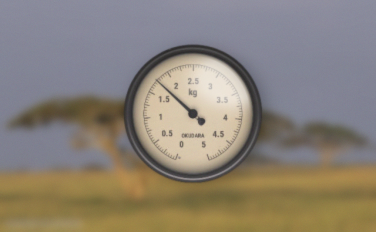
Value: 1.75 kg
